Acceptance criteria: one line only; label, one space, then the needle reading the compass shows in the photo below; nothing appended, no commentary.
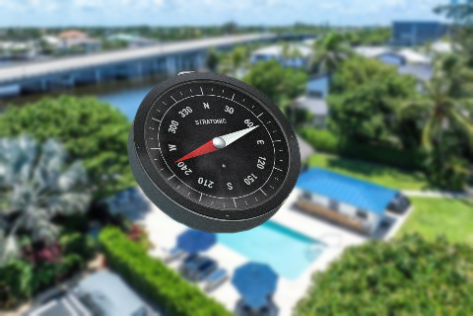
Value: 250 °
